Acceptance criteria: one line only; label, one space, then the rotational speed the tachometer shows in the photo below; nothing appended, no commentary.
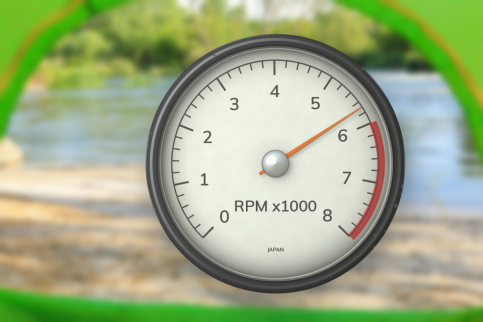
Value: 5700 rpm
